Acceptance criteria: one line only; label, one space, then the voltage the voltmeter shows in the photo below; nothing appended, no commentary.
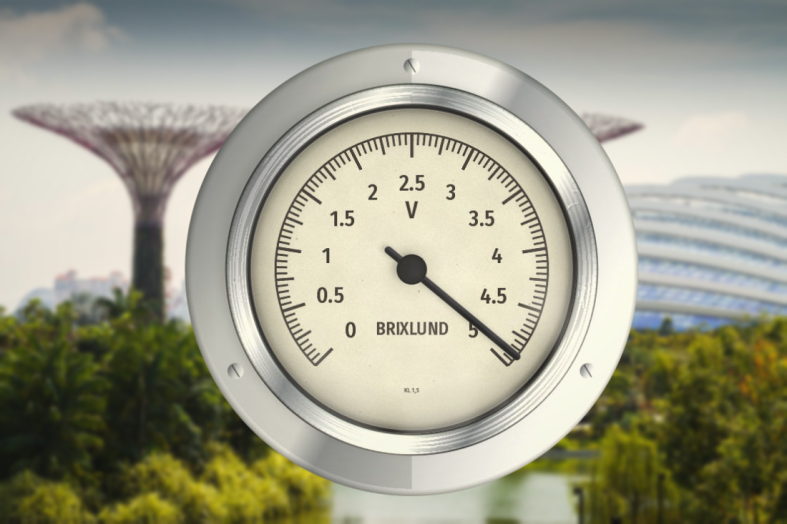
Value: 4.9 V
